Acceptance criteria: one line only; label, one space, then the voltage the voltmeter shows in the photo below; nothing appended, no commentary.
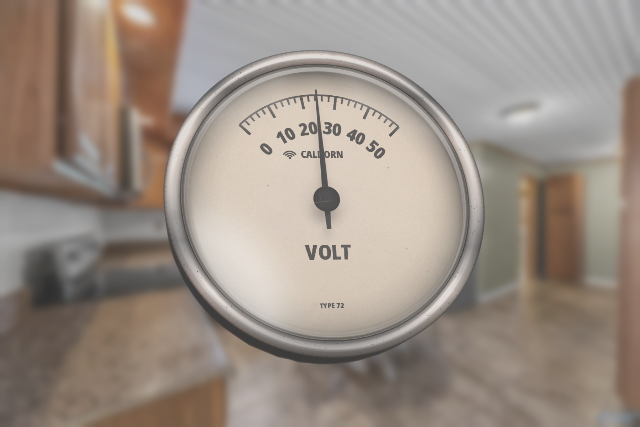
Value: 24 V
